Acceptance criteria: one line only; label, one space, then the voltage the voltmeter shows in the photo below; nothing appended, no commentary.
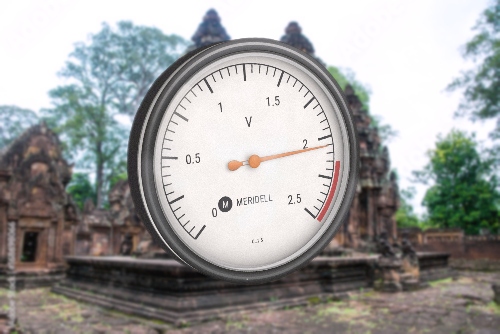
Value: 2.05 V
